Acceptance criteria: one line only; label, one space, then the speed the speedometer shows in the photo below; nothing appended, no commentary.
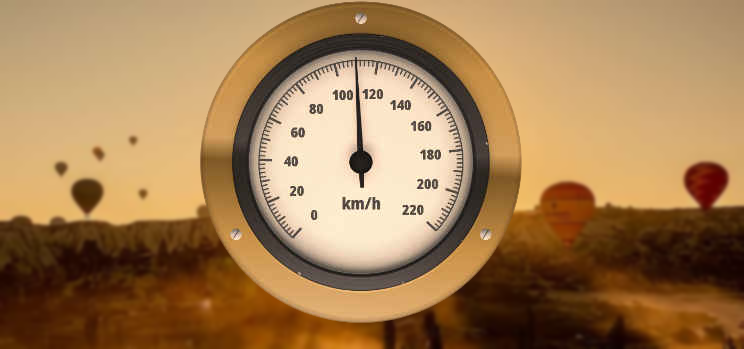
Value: 110 km/h
